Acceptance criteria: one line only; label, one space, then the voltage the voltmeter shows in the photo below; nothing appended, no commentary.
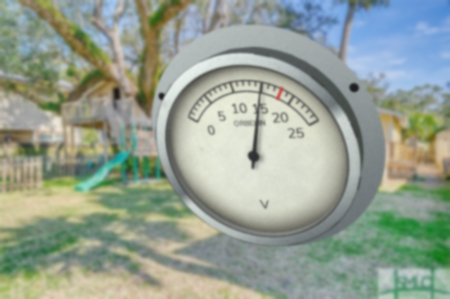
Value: 15 V
